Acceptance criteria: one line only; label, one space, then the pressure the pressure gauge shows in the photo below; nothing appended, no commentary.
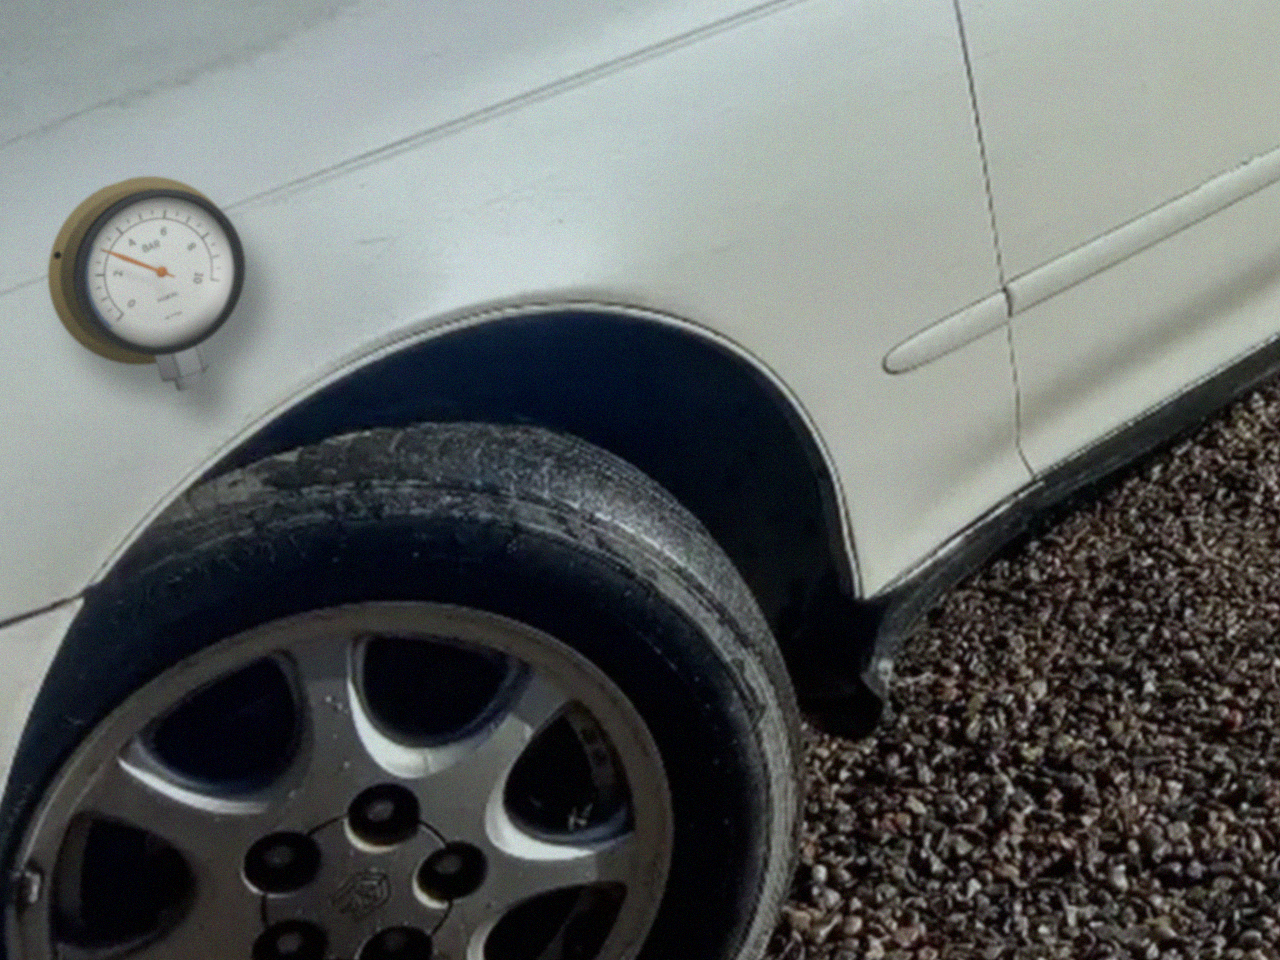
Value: 3 bar
